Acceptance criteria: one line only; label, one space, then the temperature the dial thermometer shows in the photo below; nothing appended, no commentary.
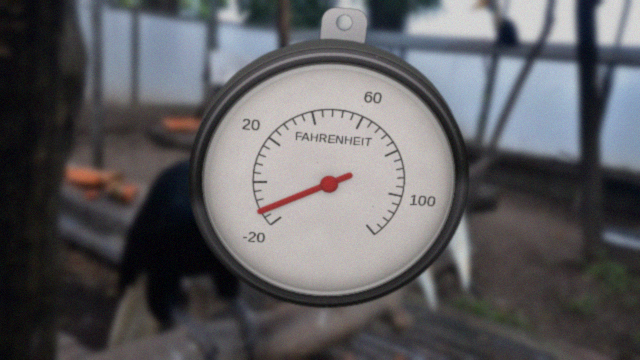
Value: -12 °F
